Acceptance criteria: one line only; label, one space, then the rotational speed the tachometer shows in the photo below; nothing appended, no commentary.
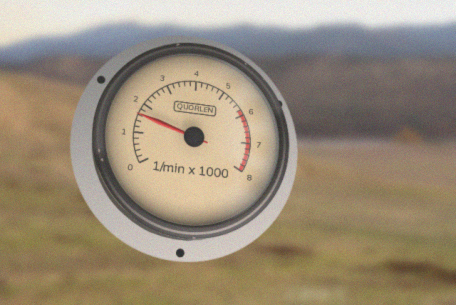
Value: 1600 rpm
